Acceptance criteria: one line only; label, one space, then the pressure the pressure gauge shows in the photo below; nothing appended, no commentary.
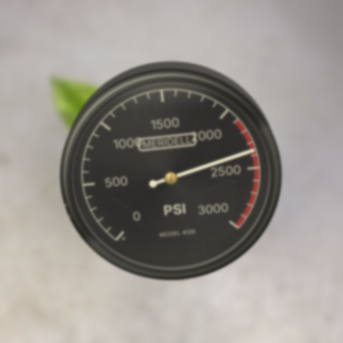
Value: 2350 psi
